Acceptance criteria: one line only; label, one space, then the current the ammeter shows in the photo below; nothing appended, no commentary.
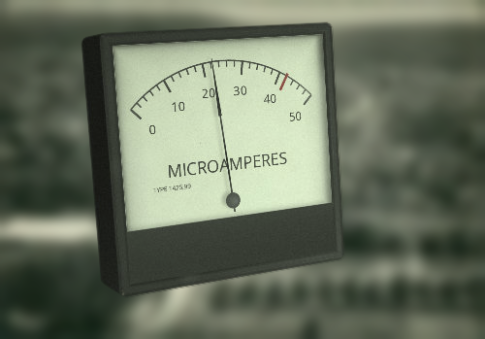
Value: 22 µA
